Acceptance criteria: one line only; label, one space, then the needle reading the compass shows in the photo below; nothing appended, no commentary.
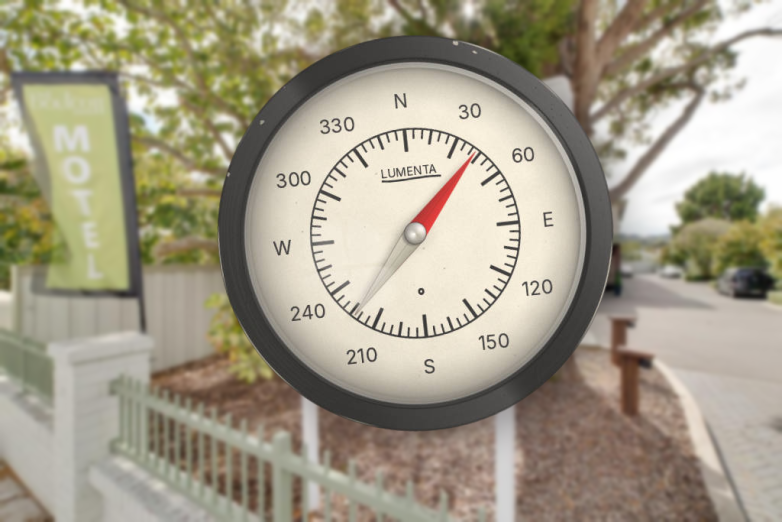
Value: 42.5 °
